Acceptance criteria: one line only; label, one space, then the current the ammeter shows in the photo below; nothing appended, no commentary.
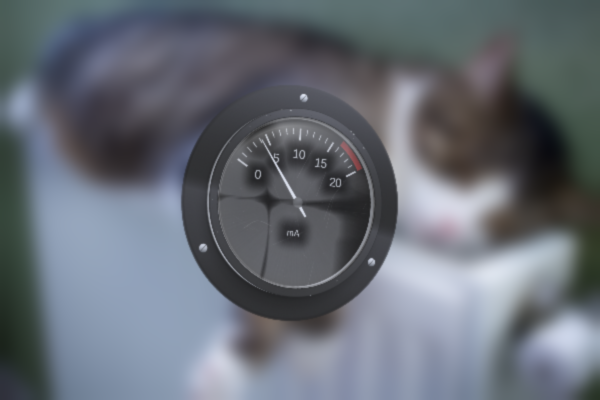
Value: 4 mA
